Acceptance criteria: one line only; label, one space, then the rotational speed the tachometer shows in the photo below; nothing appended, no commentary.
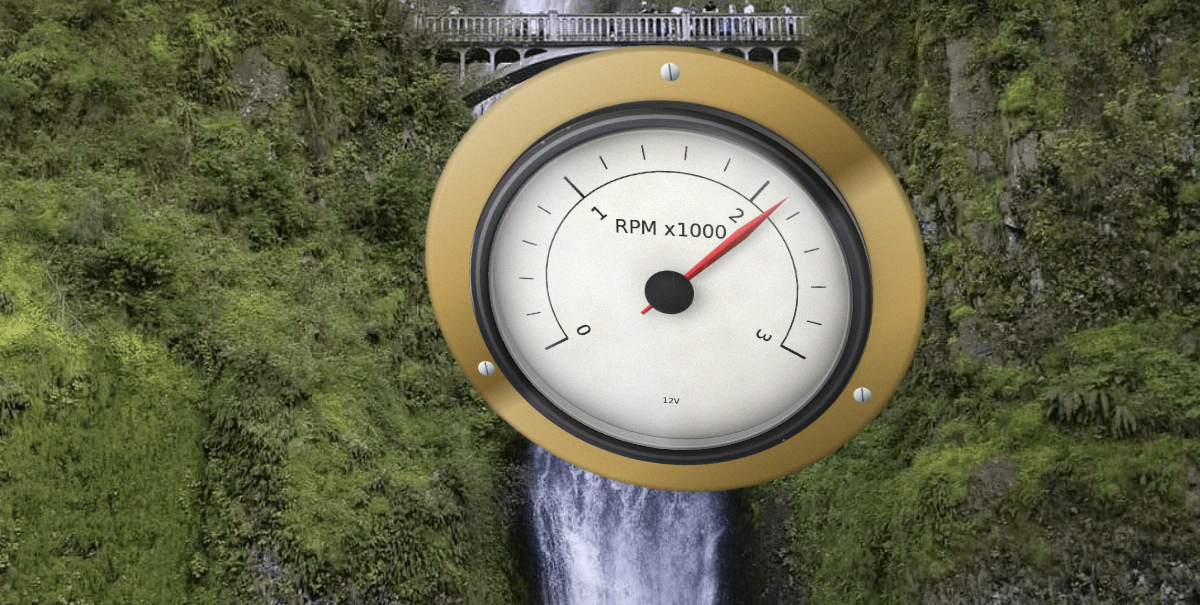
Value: 2100 rpm
